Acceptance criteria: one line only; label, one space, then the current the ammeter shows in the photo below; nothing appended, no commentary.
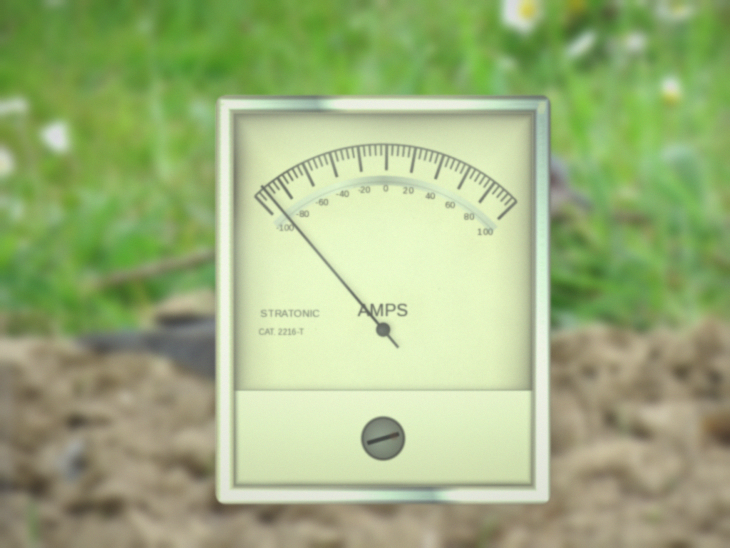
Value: -92 A
